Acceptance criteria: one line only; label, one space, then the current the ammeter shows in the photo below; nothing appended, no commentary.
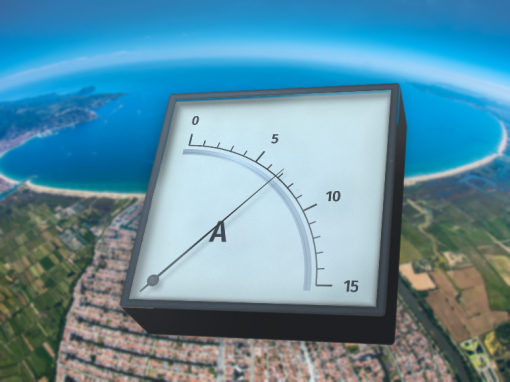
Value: 7 A
